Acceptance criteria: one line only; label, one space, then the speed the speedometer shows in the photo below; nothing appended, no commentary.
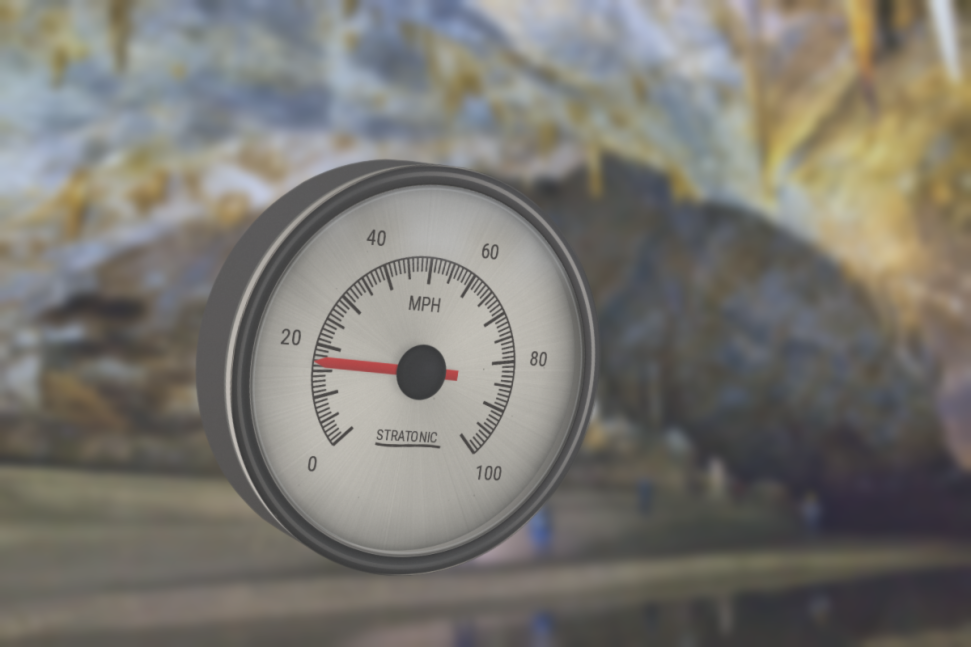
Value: 17 mph
